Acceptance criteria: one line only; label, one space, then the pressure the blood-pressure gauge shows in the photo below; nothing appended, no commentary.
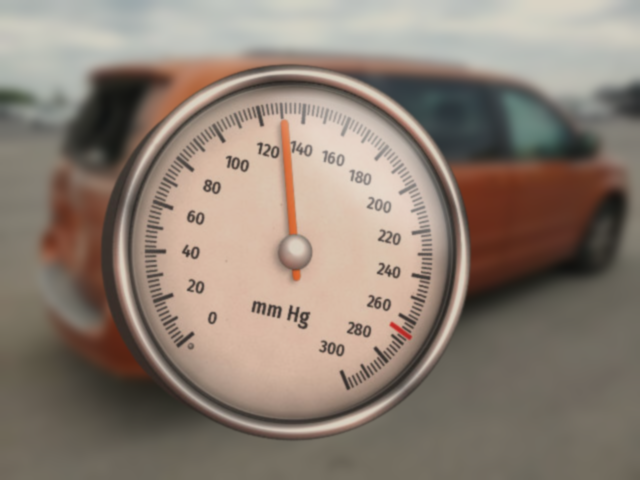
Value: 130 mmHg
